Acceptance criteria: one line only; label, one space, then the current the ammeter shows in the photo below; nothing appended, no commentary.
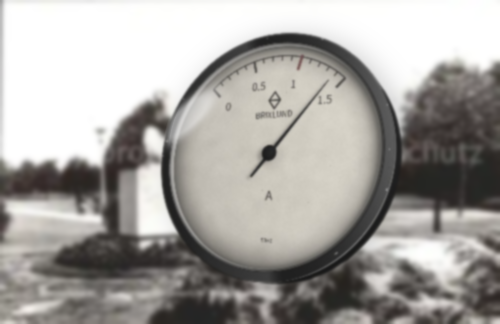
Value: 1.4 A
